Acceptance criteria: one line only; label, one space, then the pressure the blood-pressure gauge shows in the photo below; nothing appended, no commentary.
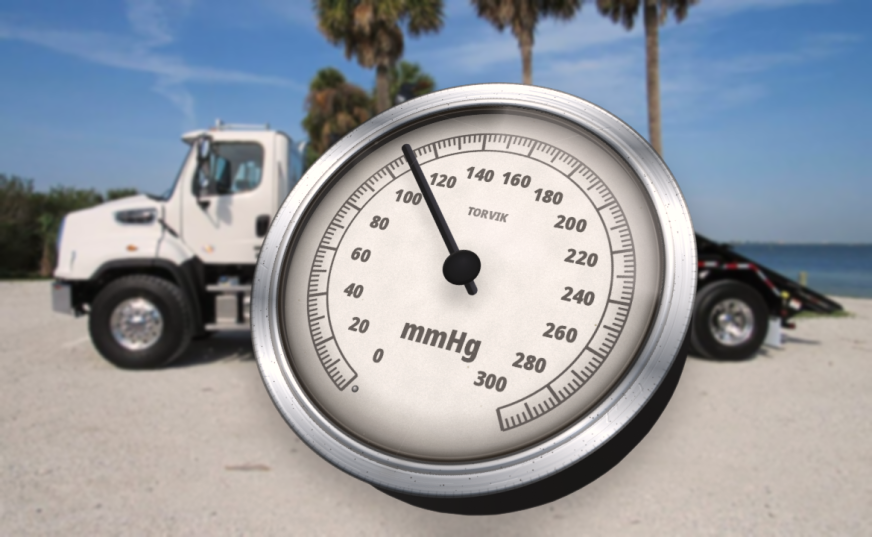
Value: 110 mmHg
